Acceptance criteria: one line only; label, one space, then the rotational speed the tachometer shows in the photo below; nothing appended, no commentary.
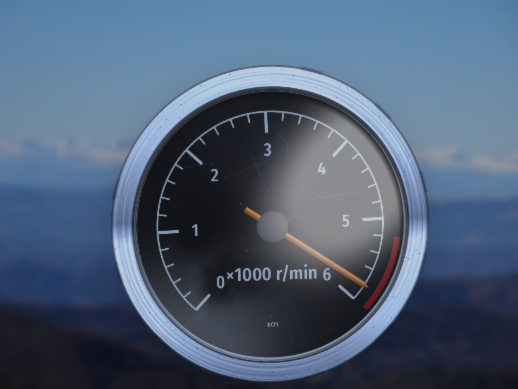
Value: 5800 rpm
